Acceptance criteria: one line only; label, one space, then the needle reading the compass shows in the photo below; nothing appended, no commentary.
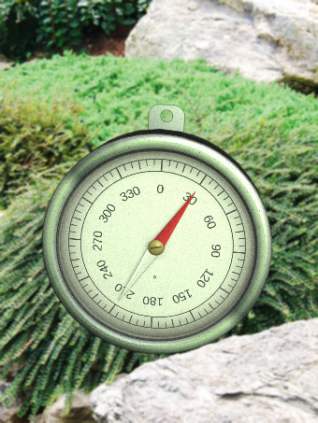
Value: 30 °
